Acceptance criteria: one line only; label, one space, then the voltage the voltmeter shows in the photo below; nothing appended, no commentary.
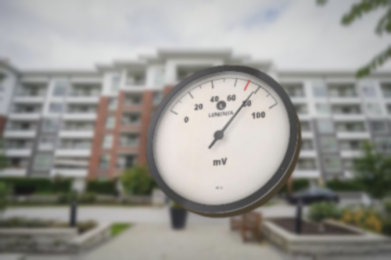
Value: 80 mV
